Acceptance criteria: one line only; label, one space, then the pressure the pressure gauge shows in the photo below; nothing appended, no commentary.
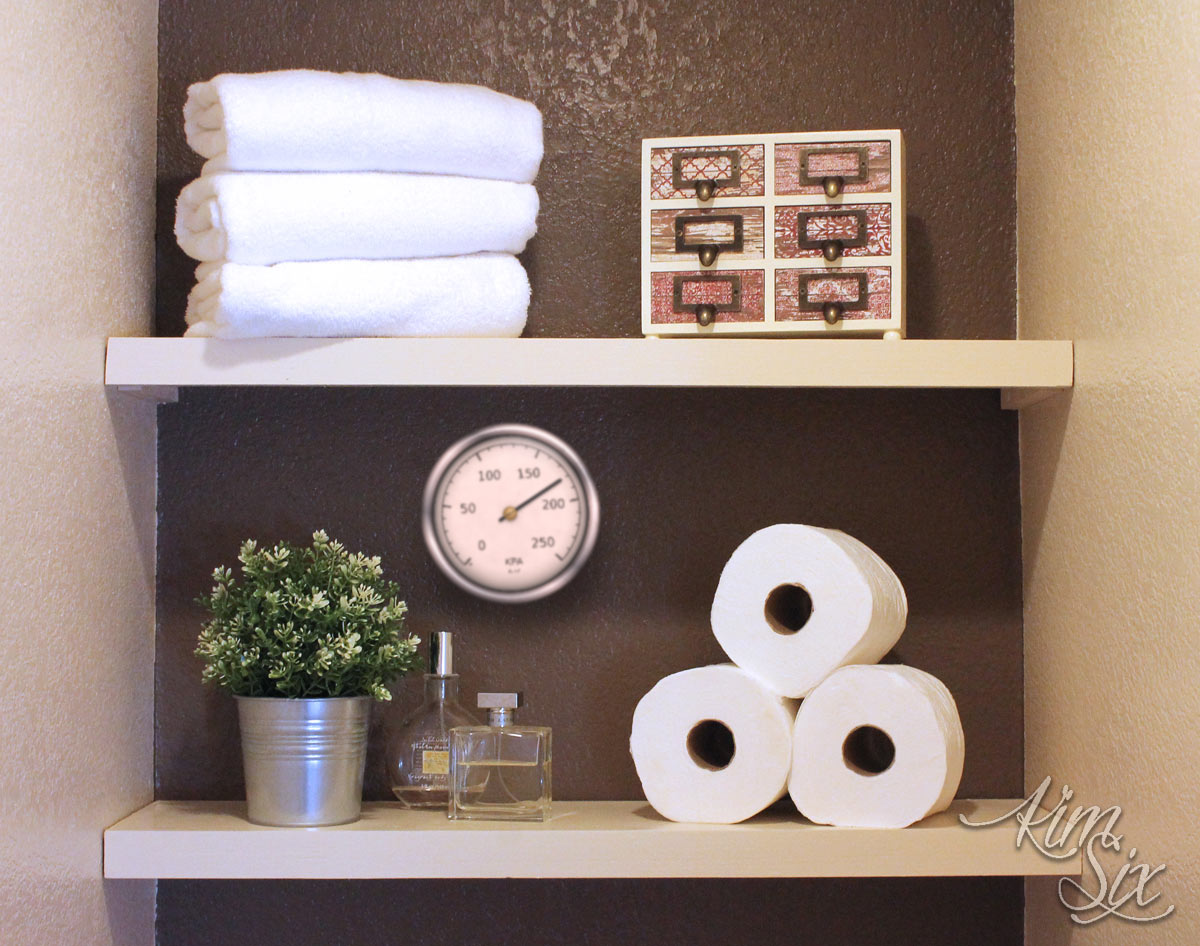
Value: 180 kPa
